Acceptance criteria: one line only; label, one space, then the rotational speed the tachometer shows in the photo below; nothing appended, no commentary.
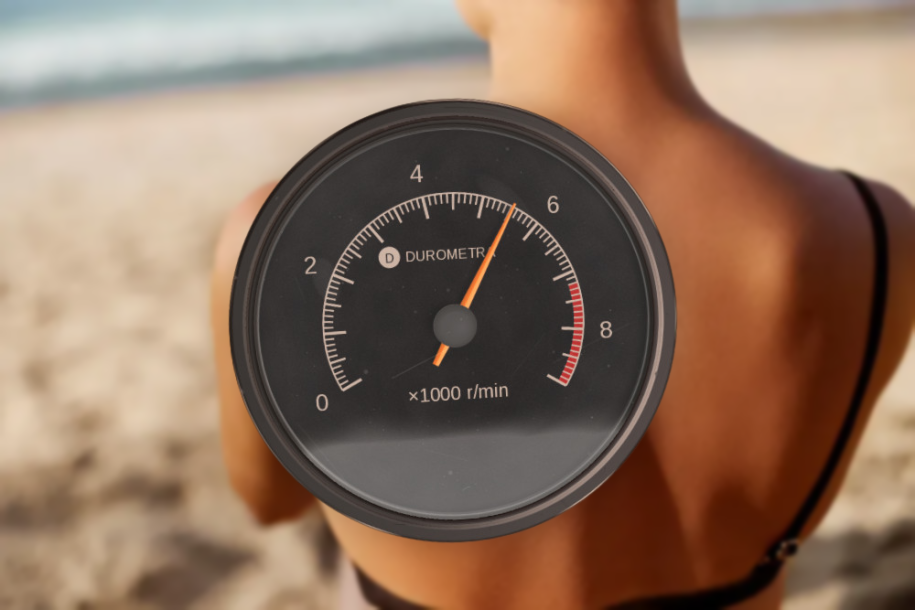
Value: 5500 rpm
